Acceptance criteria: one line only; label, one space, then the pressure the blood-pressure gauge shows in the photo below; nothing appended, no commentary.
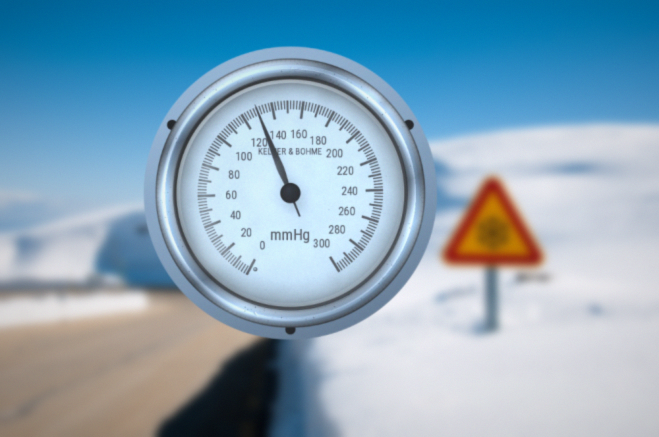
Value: 130 mmHg
